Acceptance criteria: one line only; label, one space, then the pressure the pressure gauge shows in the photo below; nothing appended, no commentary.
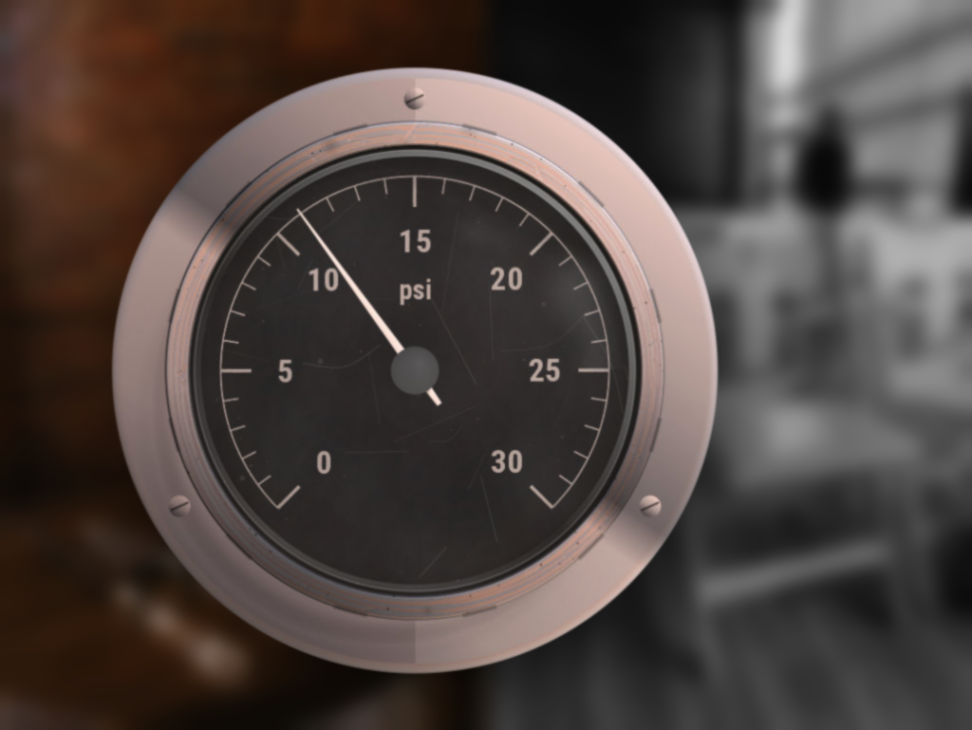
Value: 11 psi
